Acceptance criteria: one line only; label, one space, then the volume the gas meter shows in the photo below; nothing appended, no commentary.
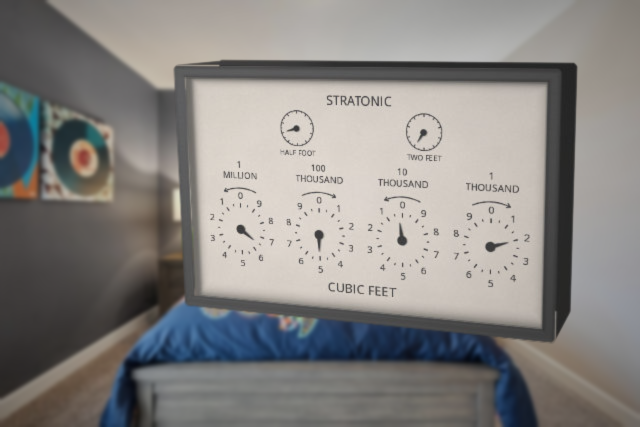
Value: 650200 ft³
